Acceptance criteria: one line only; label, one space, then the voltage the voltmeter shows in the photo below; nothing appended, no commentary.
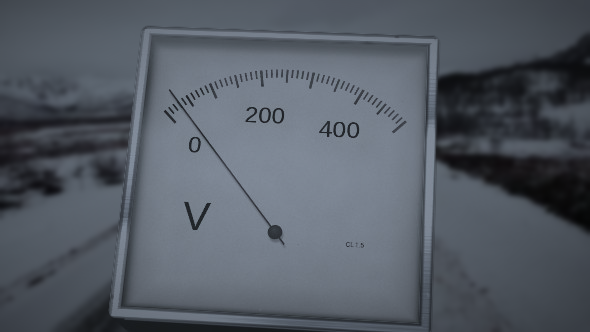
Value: 30 V
